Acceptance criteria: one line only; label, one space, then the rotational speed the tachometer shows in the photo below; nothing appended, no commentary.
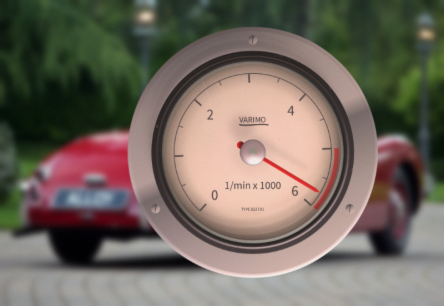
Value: 5750 rpm
